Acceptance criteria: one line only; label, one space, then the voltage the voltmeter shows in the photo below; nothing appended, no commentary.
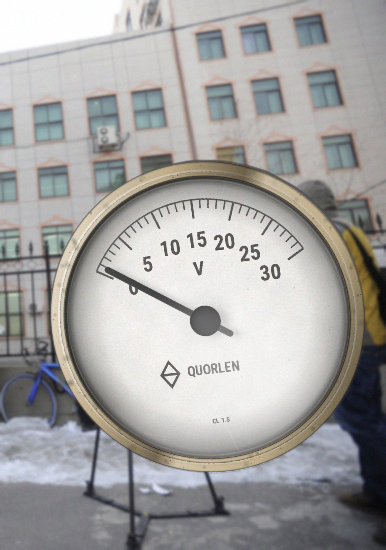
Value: 1 V
